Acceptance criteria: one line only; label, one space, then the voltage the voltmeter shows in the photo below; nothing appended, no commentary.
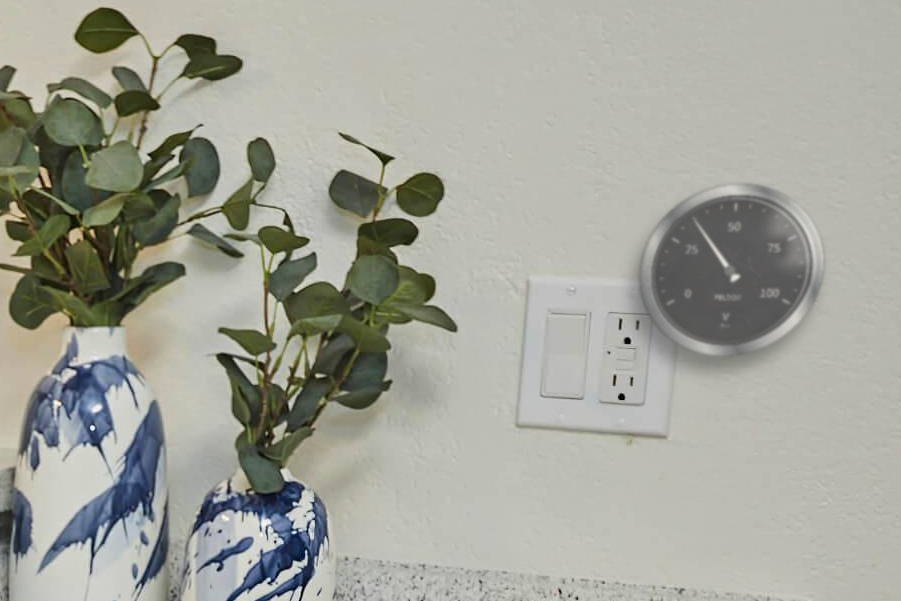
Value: 35 V
